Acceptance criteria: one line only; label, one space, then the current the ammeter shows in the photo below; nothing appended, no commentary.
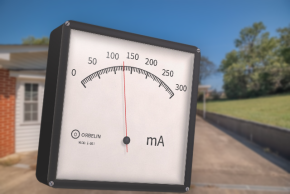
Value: 125 mA
